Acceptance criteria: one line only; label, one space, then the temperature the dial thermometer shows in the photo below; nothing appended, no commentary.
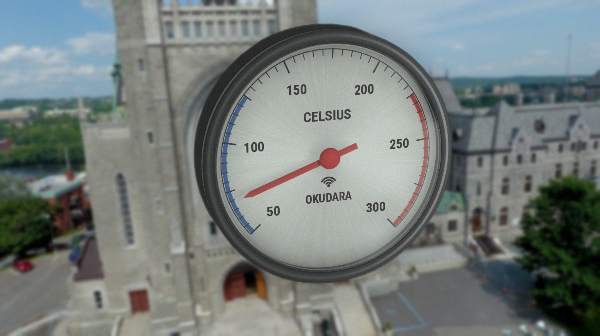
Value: 70 °C
